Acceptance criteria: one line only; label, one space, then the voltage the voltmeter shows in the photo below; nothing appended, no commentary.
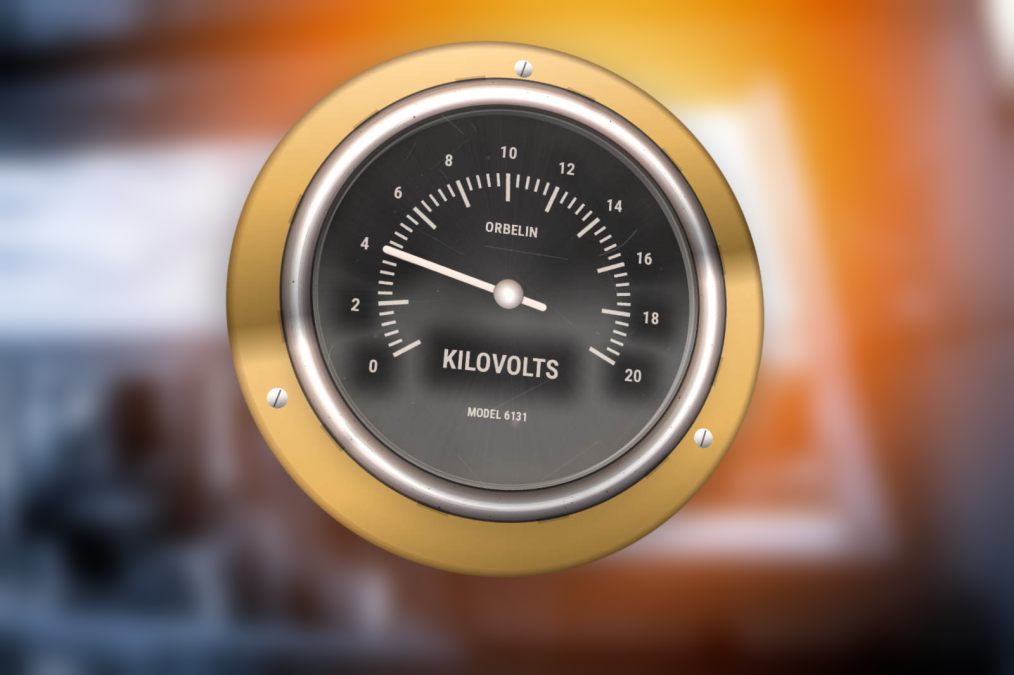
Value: 4 kV
